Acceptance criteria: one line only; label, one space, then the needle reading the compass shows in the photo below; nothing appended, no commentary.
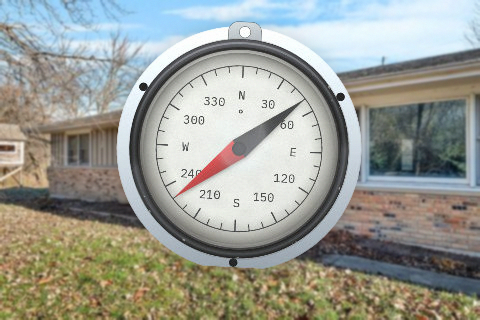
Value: 230 °
